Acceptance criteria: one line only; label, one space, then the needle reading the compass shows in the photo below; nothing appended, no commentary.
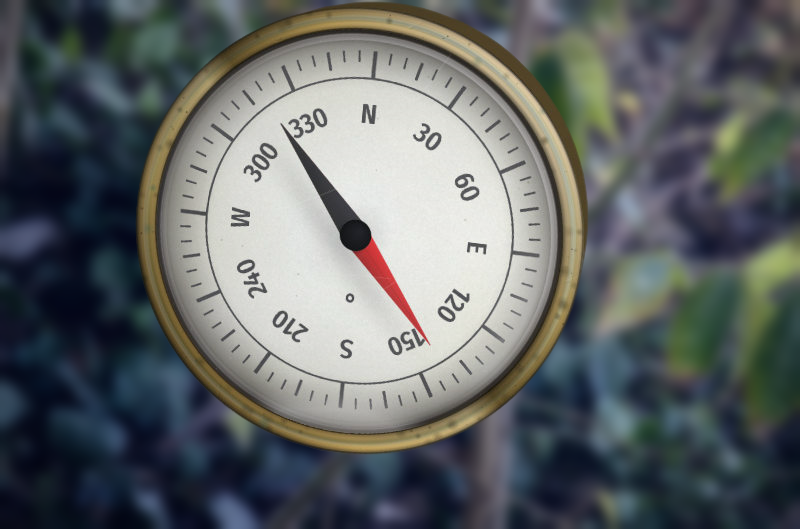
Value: 140 °
